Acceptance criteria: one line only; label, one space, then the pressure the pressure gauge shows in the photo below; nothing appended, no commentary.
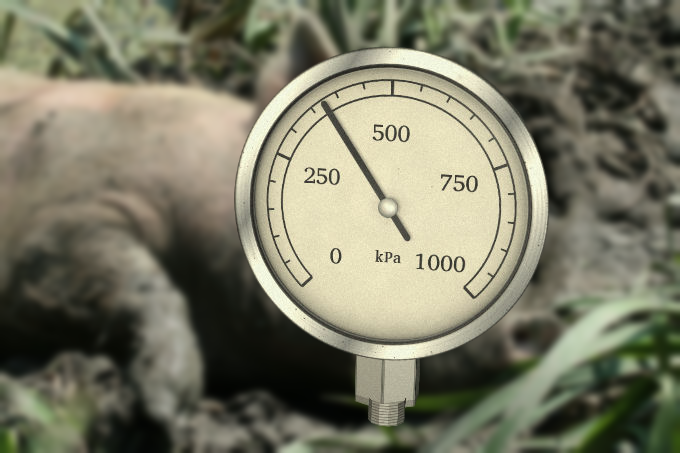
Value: 375 kPa
